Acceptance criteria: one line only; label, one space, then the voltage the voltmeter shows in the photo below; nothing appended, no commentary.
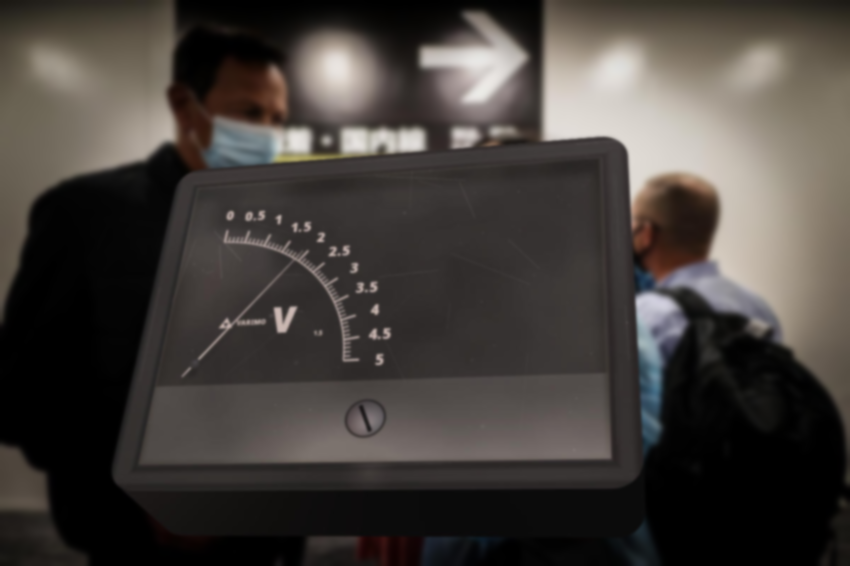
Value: 2 V
